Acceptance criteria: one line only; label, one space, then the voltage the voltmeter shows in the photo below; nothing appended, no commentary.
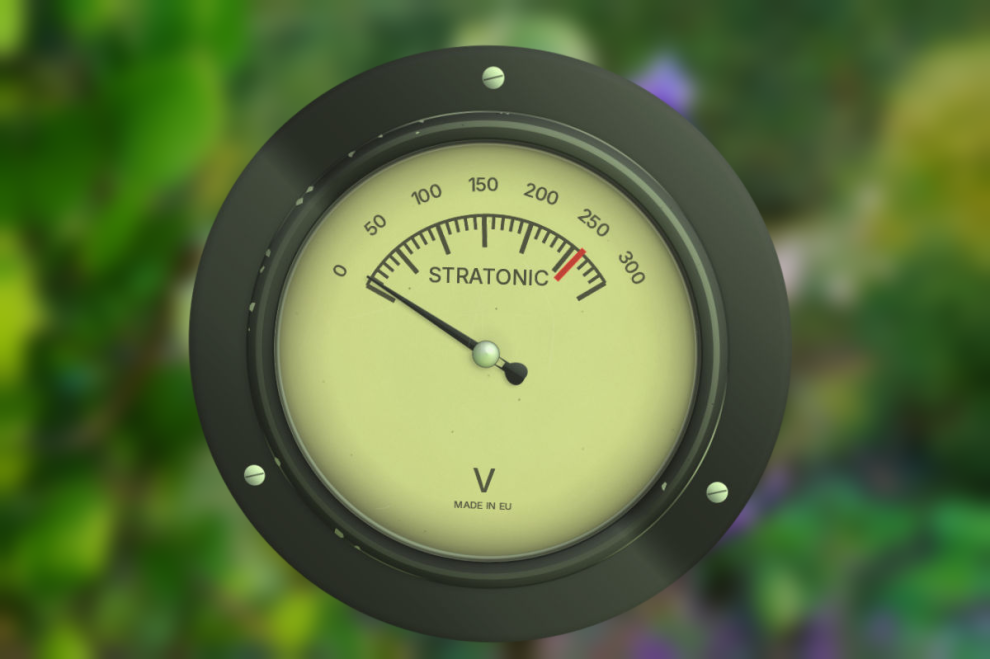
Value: 10 V
